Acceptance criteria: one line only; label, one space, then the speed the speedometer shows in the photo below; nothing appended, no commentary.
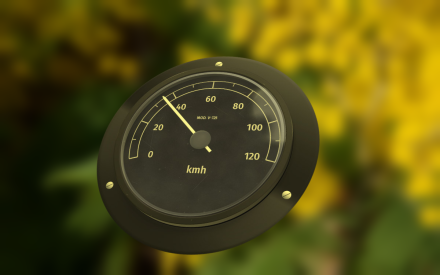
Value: 35 km/h
